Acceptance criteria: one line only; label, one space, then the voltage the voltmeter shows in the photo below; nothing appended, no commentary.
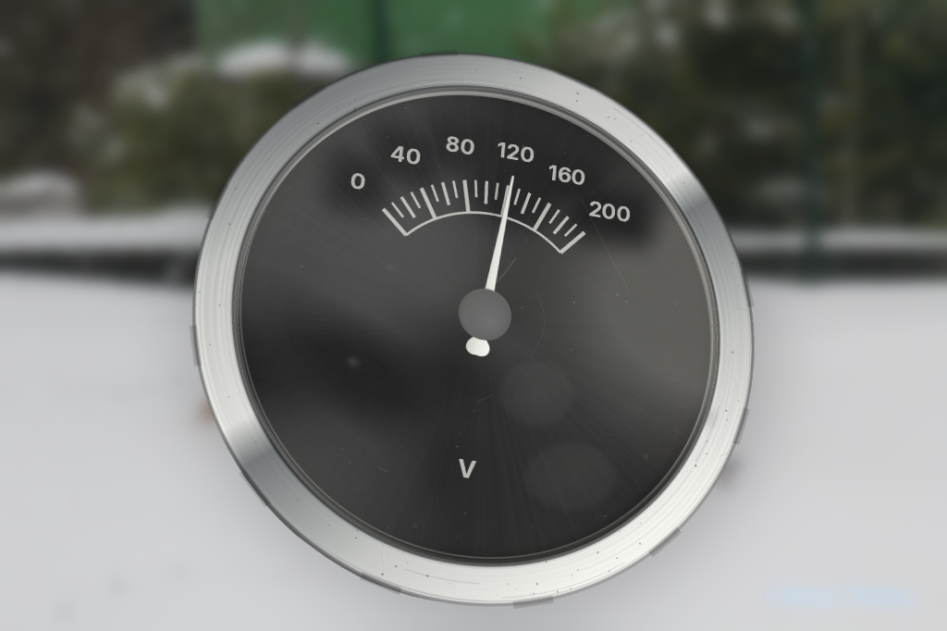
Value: 120 V
